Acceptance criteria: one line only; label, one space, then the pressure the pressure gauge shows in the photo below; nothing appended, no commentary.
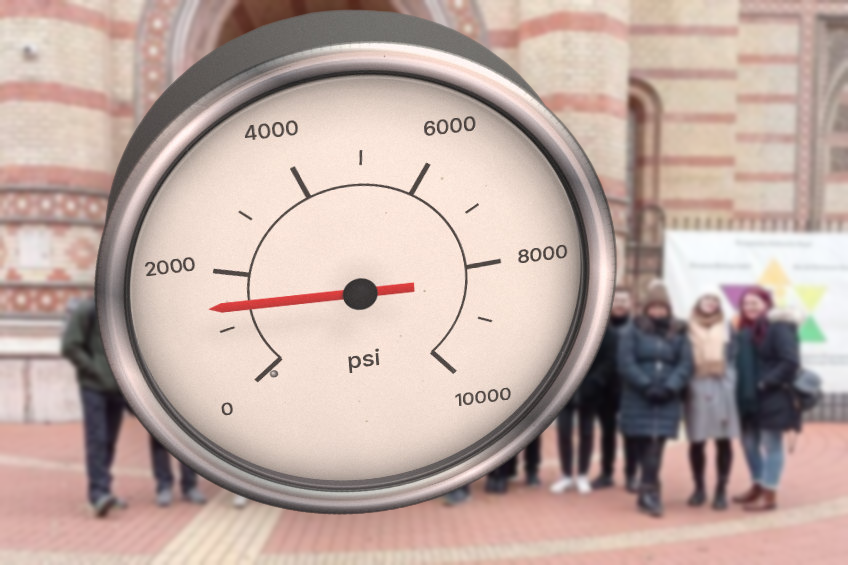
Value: 1500 psi
